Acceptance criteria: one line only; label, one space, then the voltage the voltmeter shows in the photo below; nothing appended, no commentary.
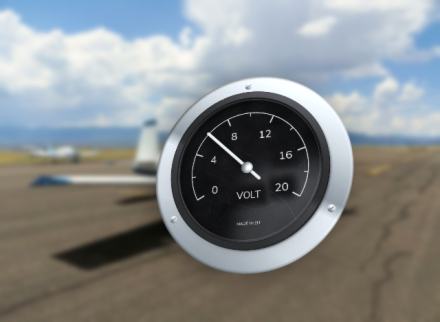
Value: 6 V
